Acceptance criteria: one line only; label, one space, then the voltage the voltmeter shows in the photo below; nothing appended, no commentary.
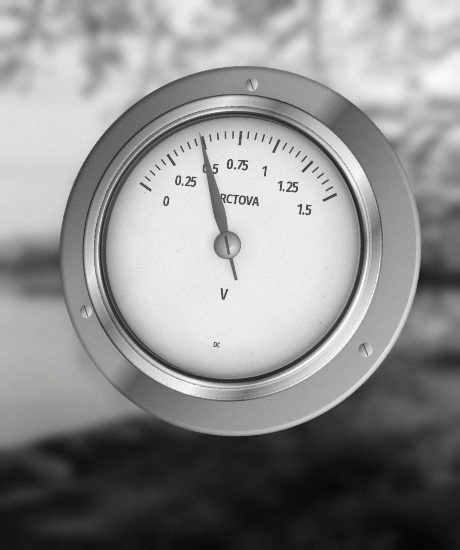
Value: 0.5 V
